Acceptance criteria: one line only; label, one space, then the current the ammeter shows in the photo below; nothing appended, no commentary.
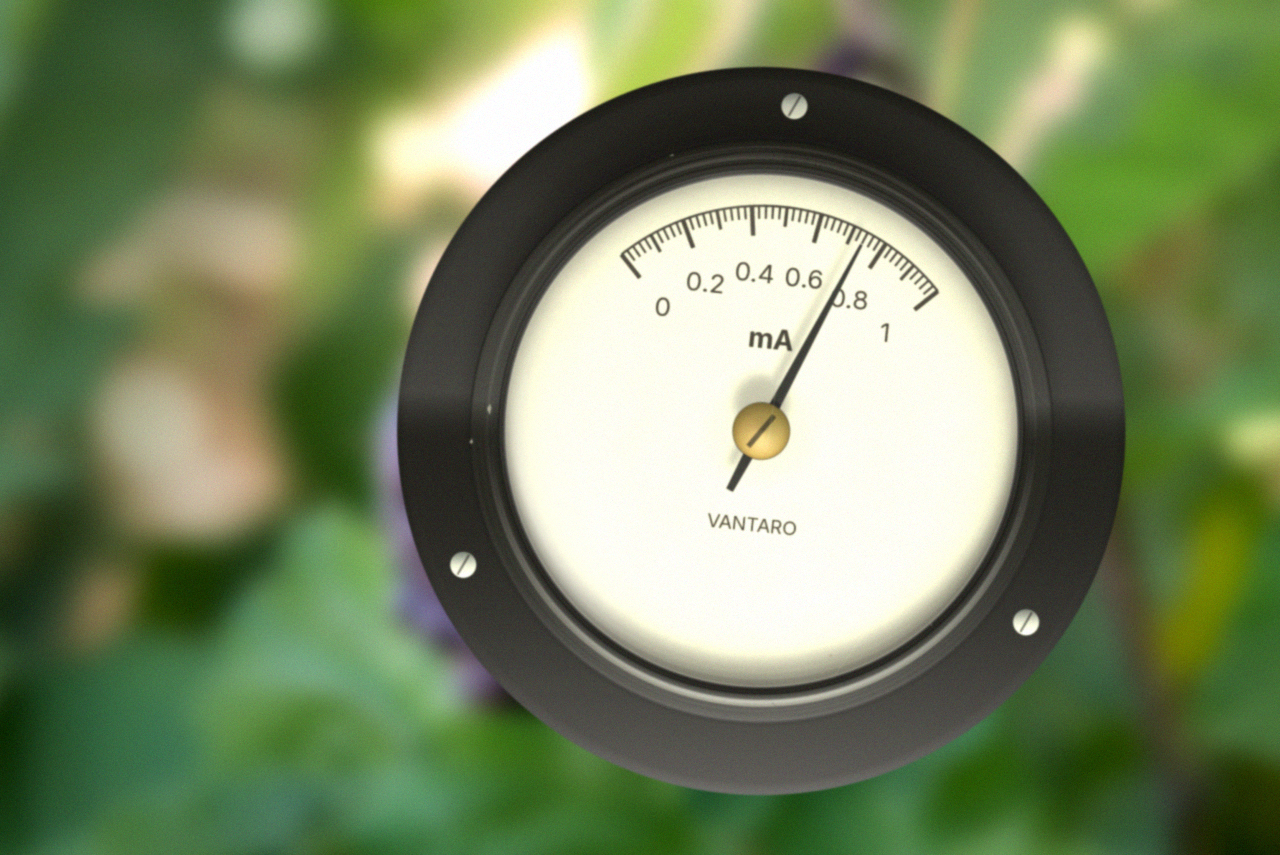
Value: 0.74 mA
